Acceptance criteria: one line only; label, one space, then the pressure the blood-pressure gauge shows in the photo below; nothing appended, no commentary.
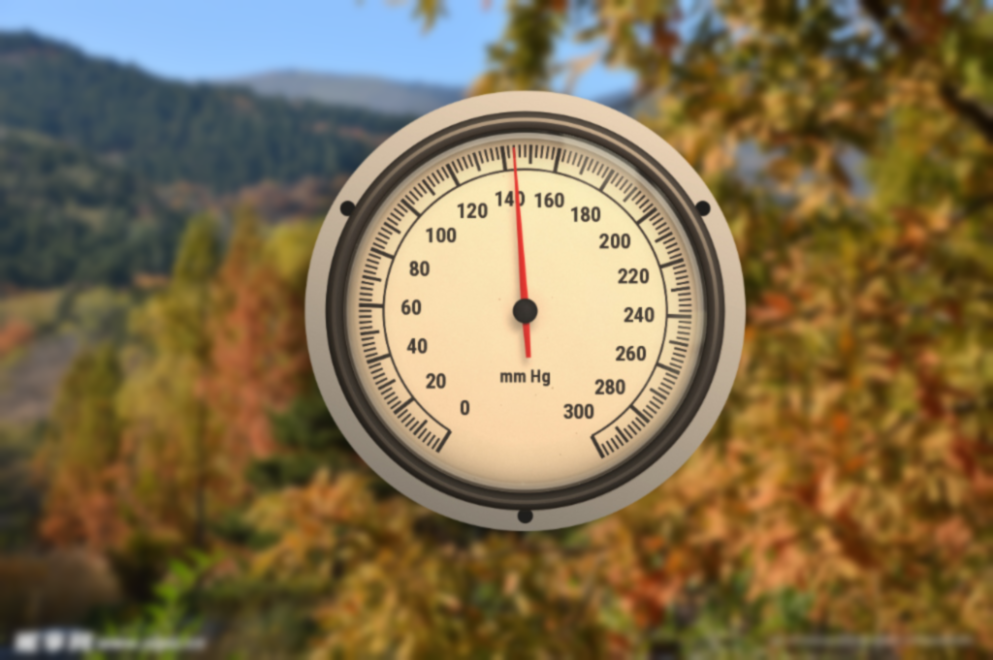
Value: 144 mmHg
